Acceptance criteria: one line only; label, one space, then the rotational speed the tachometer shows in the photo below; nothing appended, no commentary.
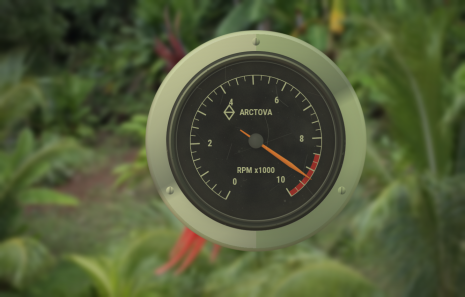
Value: 9250 rpm
